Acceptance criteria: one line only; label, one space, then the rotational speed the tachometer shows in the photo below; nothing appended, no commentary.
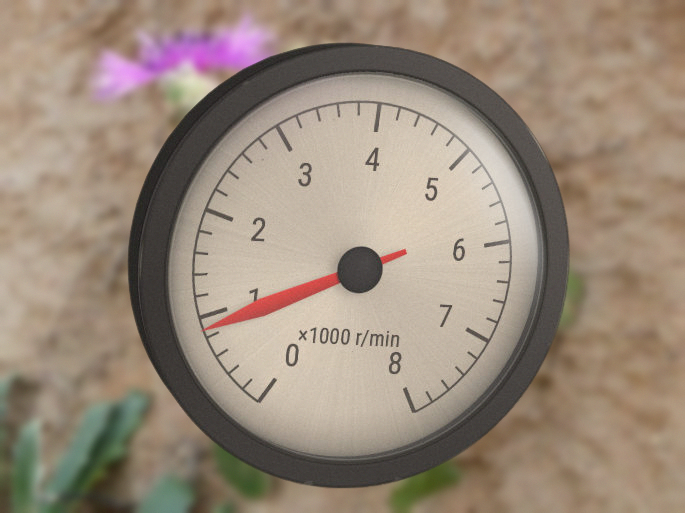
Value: 900 rpm
